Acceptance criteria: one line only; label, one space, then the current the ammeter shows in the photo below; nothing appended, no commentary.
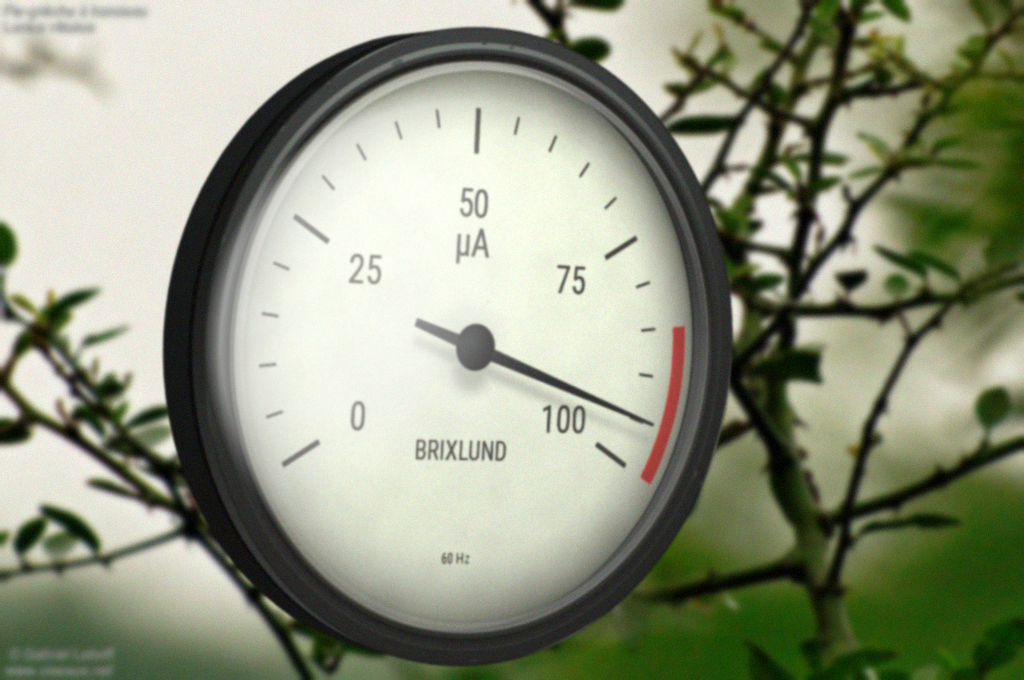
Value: 95 µA
